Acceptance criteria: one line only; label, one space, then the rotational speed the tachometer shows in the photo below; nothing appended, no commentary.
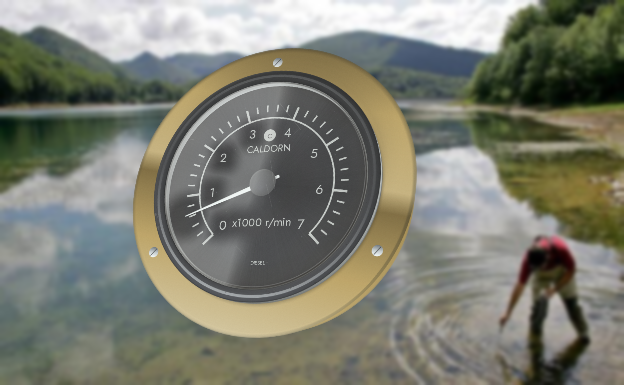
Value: 600 rpm
